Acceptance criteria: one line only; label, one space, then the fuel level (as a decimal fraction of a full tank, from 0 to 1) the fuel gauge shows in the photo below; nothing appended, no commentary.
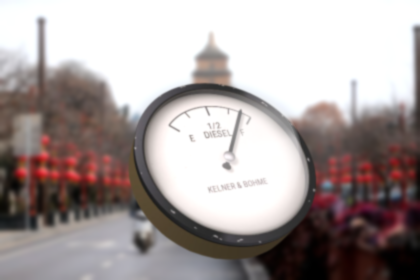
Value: 0.875
